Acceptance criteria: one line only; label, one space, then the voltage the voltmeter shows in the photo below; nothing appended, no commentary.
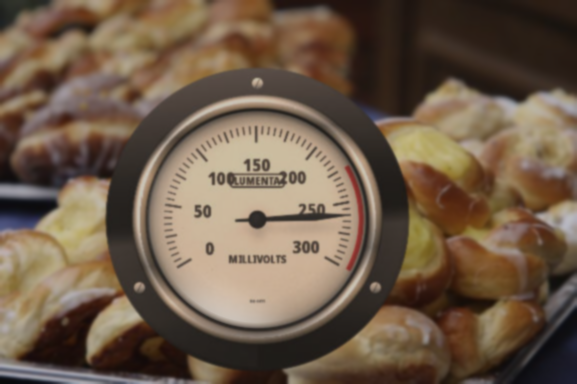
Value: 260 mV
